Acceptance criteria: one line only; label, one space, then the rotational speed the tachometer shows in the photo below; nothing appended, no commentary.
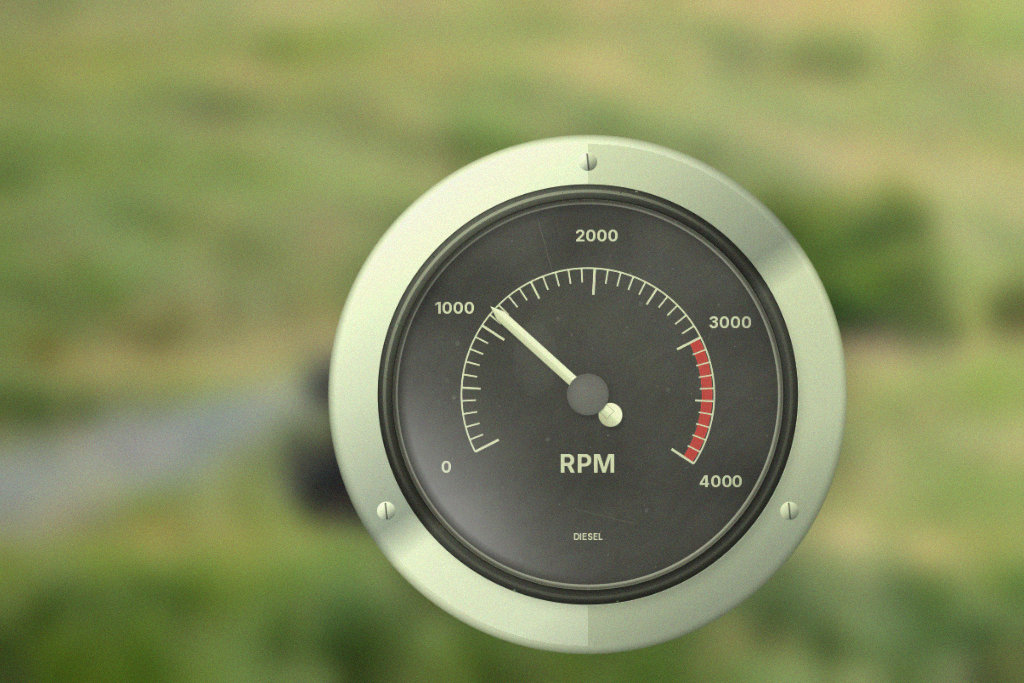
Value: 1150 rpm
